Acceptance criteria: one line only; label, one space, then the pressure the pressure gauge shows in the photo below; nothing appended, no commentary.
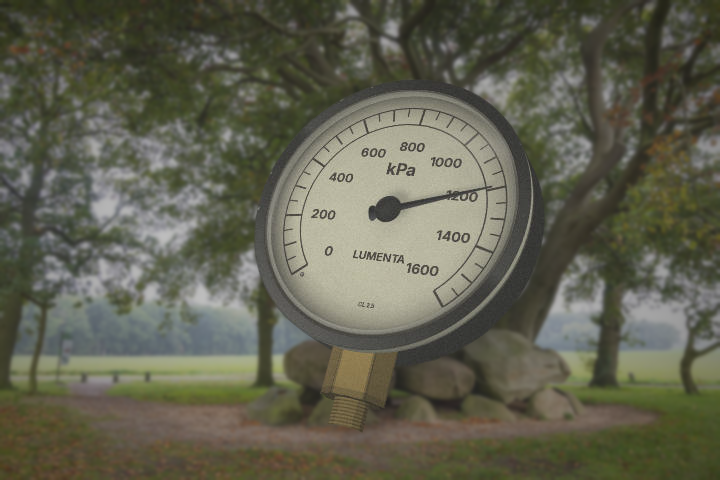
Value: 1200 kPa
